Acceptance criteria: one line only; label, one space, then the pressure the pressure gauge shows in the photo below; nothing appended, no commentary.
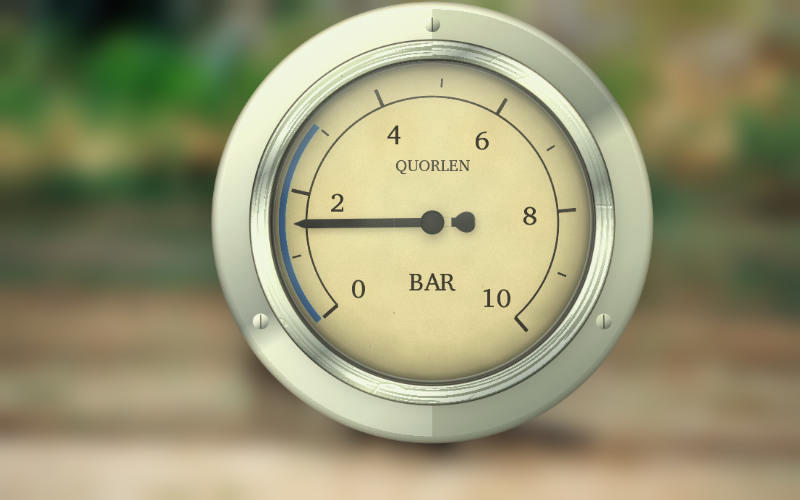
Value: 1.5 bar
